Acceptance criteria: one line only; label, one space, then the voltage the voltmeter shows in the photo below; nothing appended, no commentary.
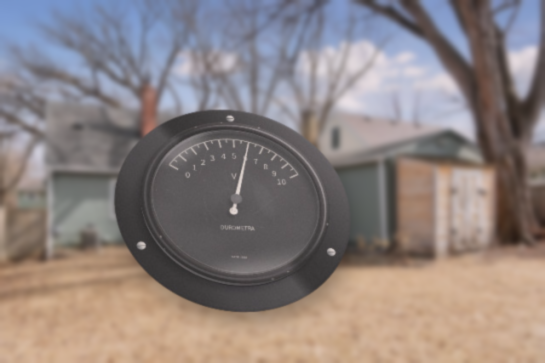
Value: 6 V
